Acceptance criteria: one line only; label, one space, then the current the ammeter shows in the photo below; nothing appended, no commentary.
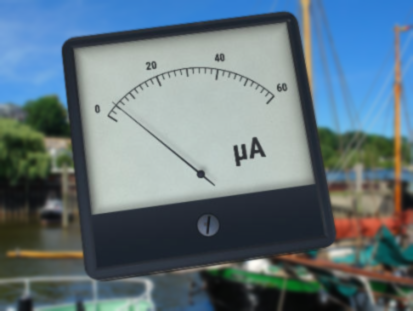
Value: 4 µA
